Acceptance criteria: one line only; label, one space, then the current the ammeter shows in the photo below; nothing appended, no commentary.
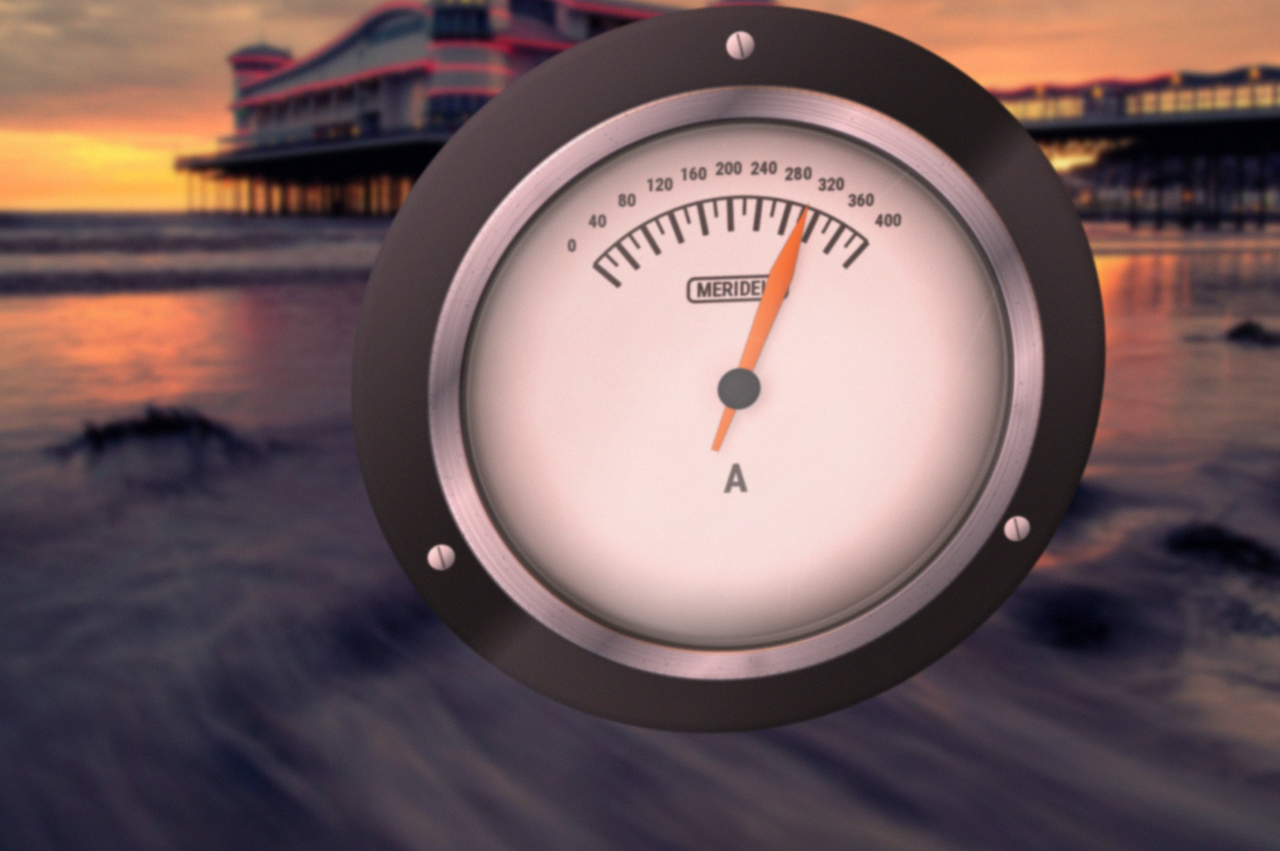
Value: 300 A
